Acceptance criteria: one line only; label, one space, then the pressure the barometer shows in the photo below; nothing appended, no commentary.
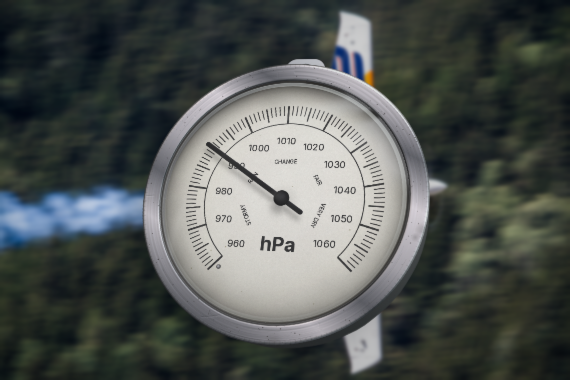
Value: 990 hPa
